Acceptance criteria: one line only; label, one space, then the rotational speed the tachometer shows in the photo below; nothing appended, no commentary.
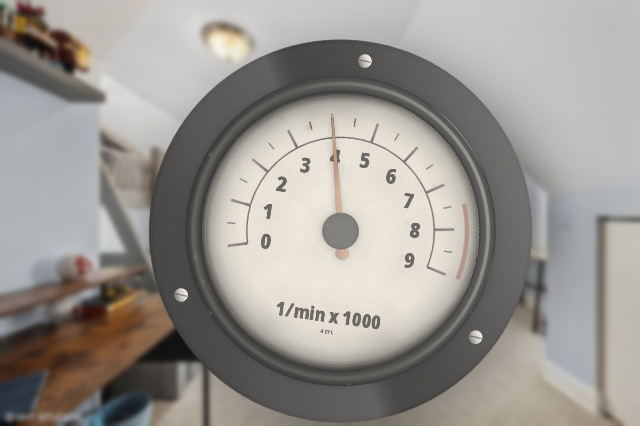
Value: 4000 rpm
